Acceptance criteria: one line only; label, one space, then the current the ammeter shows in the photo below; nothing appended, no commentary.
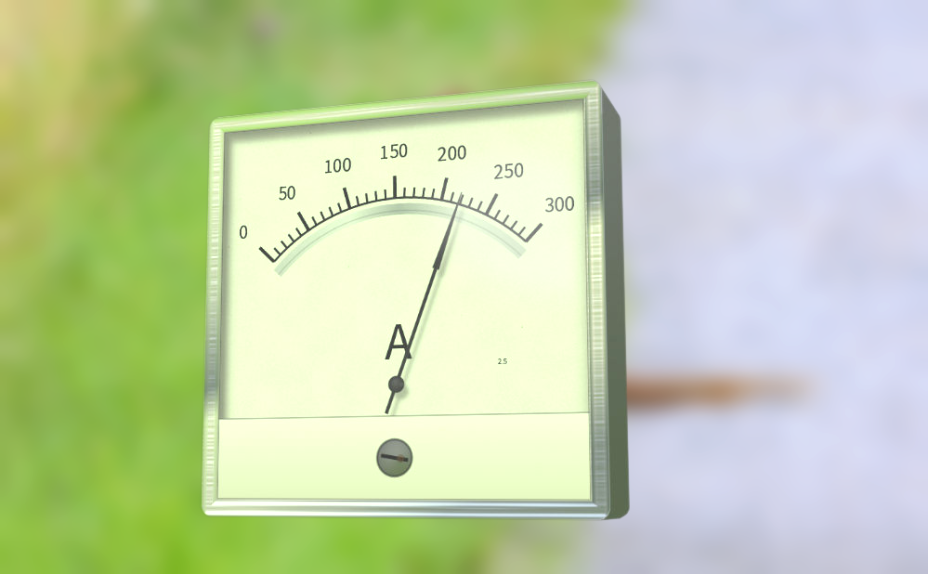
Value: 220 A
